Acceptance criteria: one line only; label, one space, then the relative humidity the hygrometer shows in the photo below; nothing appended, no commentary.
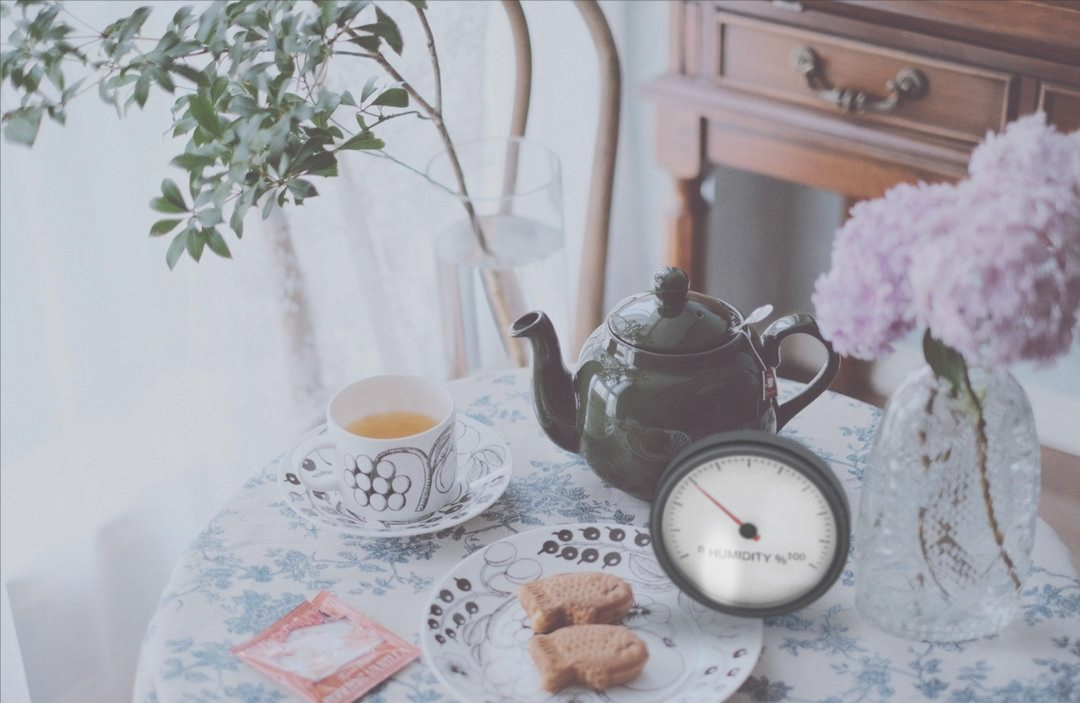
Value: 30 %
